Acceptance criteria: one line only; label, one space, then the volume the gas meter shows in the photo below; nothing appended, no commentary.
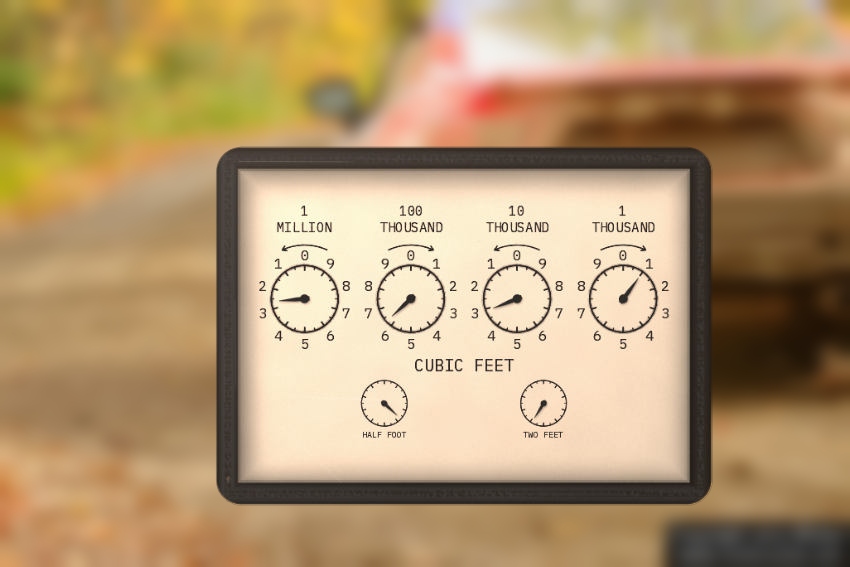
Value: 263100 ft³
